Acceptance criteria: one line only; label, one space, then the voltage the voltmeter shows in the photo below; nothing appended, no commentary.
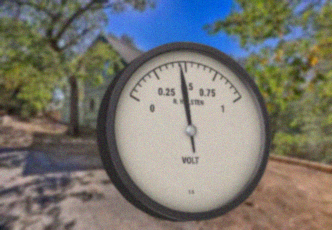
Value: 0.45 V
